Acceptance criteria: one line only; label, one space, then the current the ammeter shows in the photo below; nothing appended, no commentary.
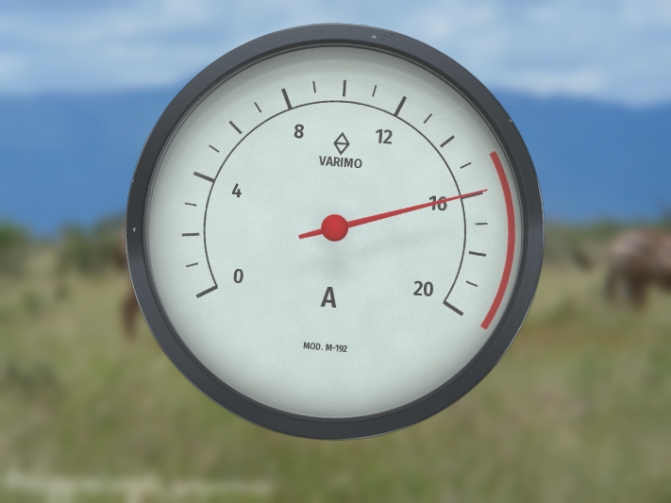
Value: 16 A
